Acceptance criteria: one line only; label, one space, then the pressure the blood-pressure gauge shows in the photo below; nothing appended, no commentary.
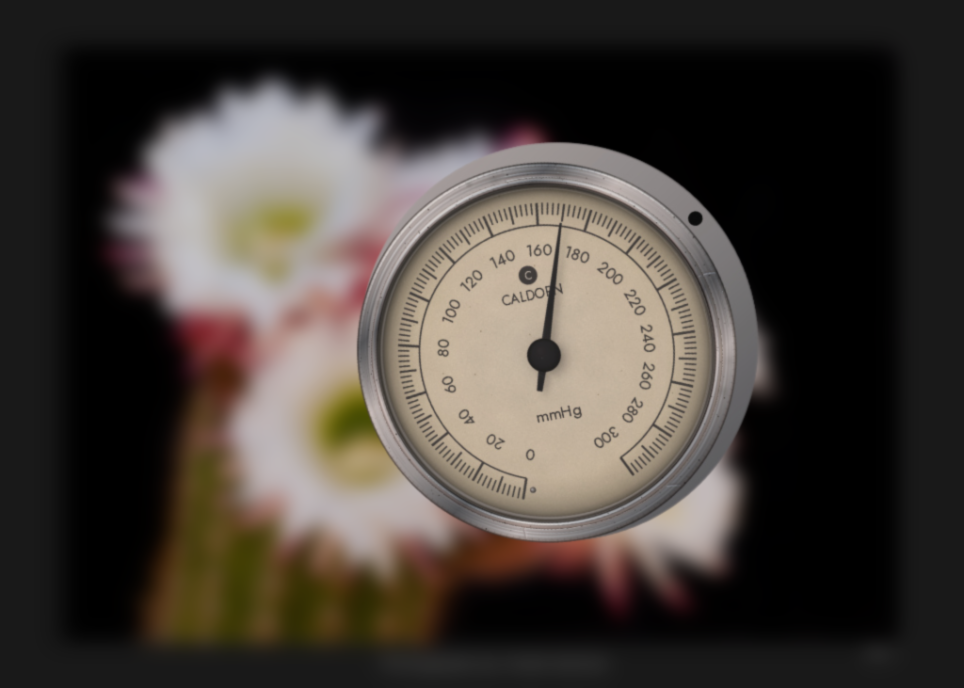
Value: 170 mmHg
